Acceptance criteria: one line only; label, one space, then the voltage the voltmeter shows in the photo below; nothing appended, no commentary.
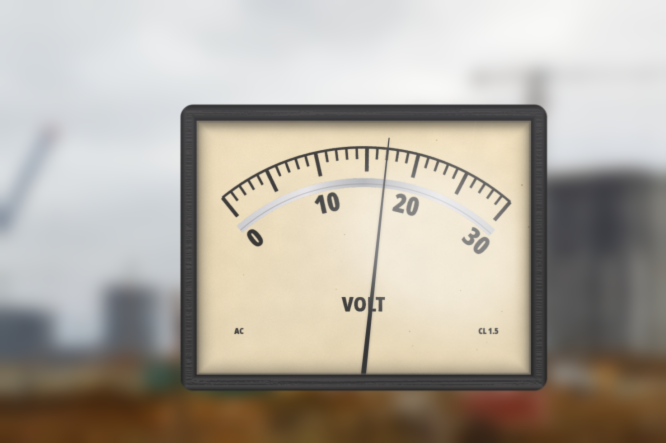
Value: 17 V
